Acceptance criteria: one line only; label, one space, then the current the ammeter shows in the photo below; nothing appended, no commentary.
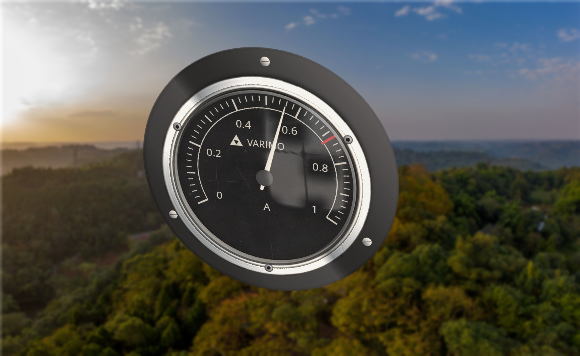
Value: 0.56 A
